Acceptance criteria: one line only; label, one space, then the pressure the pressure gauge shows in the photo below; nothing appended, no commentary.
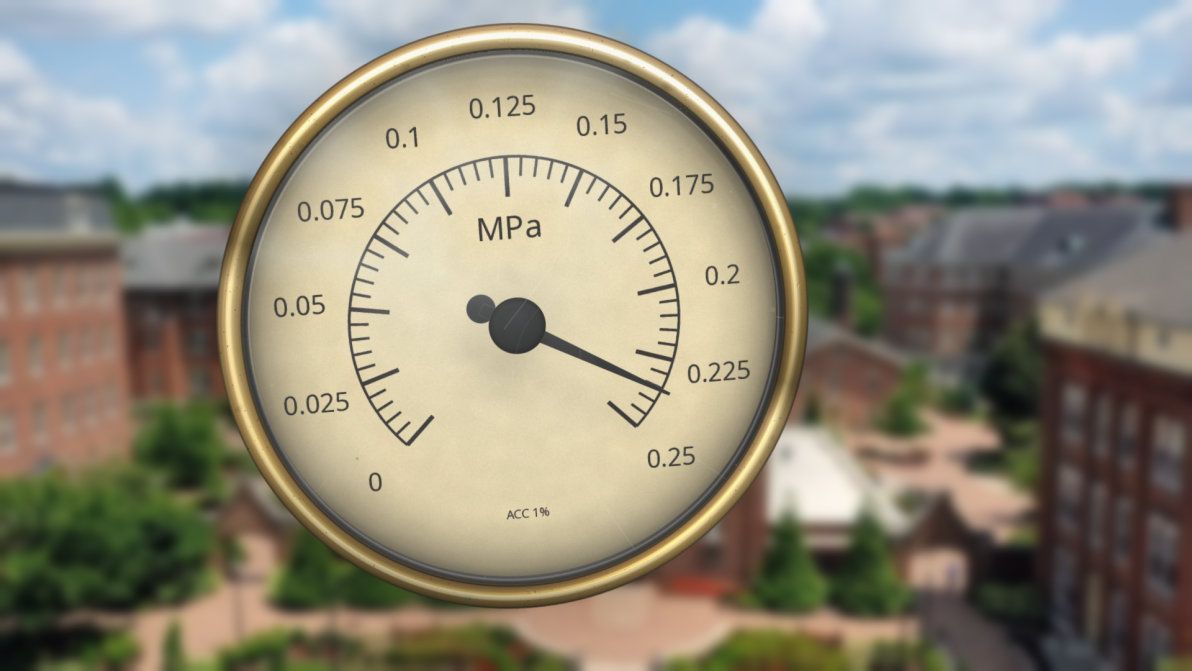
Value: 0.235 MPa
